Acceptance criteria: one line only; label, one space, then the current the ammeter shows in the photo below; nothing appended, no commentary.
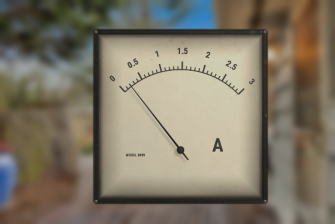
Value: 0.2 A
